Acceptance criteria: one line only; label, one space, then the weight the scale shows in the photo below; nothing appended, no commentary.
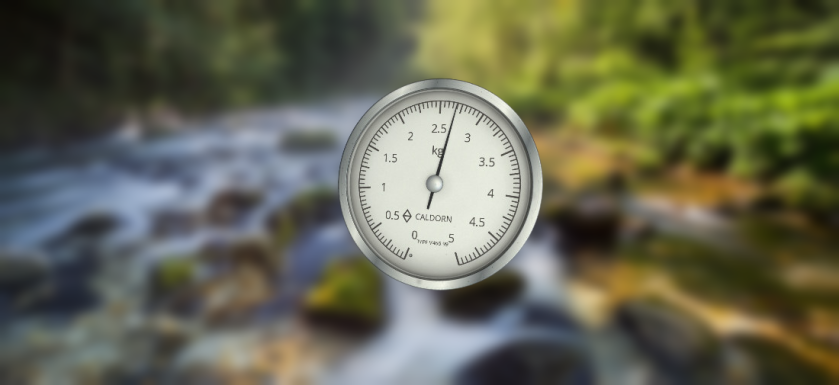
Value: 2.7 kg
